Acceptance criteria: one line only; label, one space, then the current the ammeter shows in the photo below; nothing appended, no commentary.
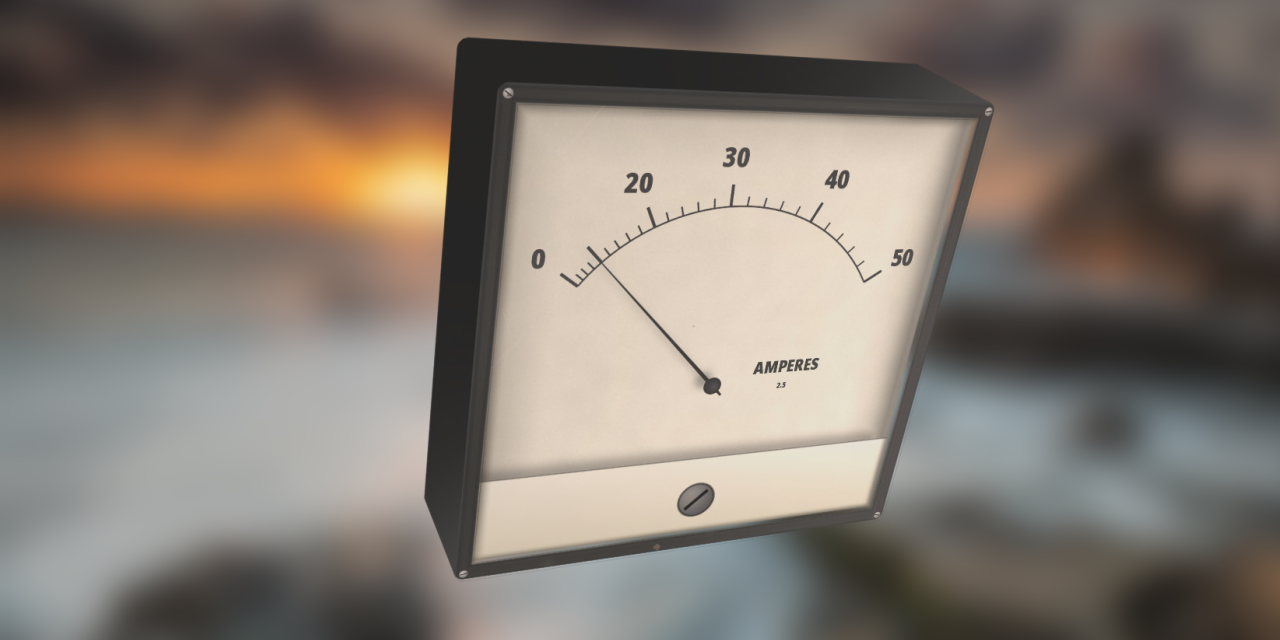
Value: 10 A
